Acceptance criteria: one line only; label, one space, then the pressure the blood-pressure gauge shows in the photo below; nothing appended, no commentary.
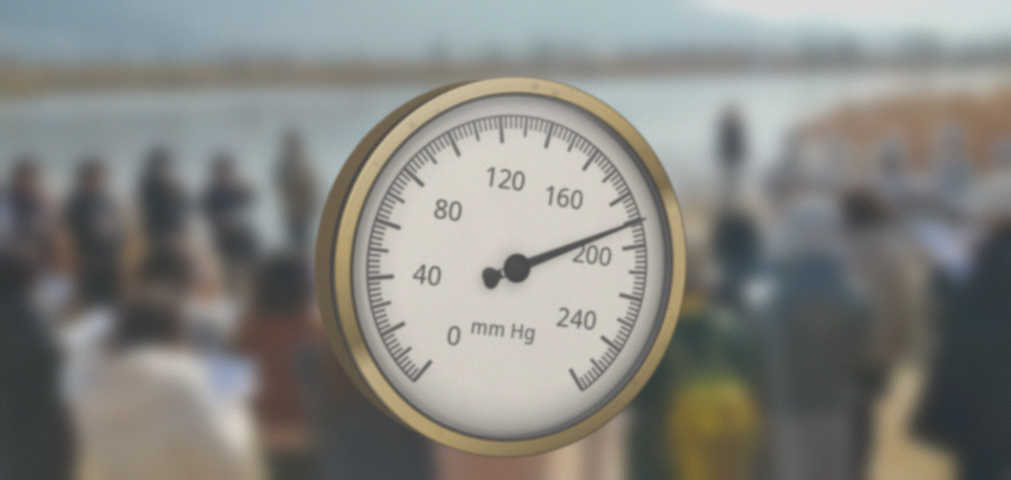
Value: 190 mmHg
